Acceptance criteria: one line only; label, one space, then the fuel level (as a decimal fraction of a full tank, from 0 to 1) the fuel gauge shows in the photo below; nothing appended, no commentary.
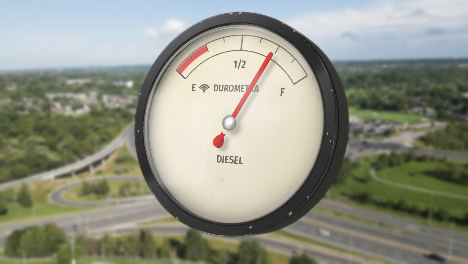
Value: 0.75
